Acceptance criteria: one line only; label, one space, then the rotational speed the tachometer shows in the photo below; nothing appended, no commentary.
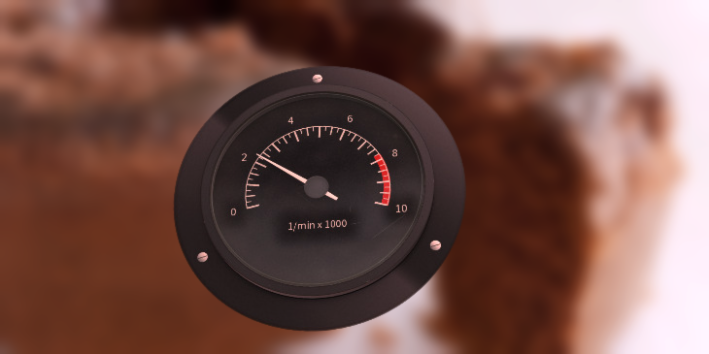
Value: 2250 rpm
